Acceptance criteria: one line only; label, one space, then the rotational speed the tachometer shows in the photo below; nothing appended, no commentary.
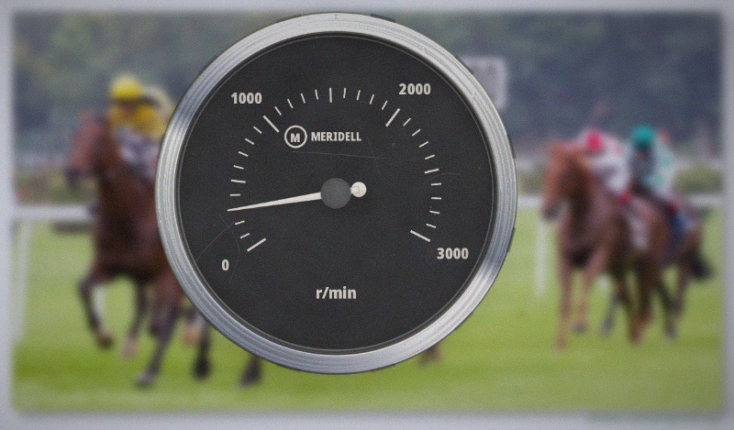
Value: 300 rpm
